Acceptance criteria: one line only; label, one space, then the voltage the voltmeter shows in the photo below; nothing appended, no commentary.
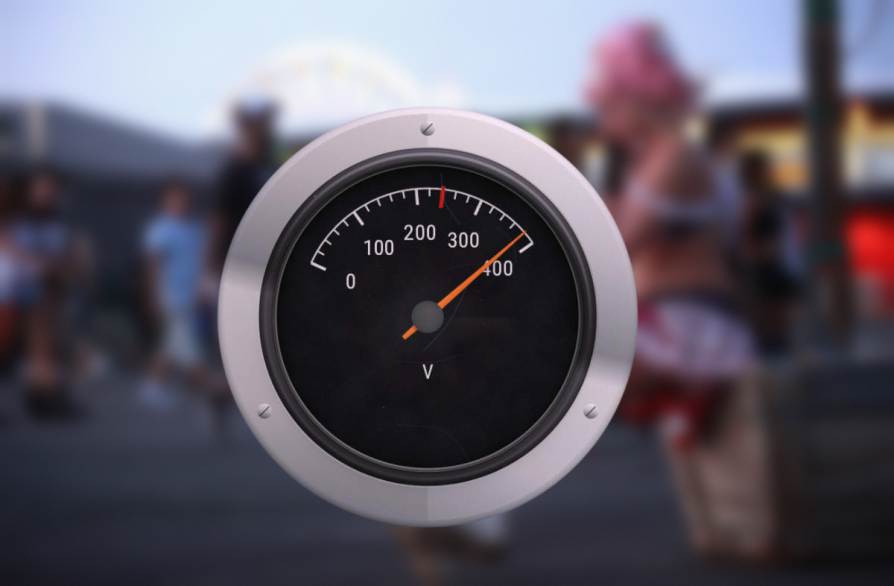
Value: 380 V
